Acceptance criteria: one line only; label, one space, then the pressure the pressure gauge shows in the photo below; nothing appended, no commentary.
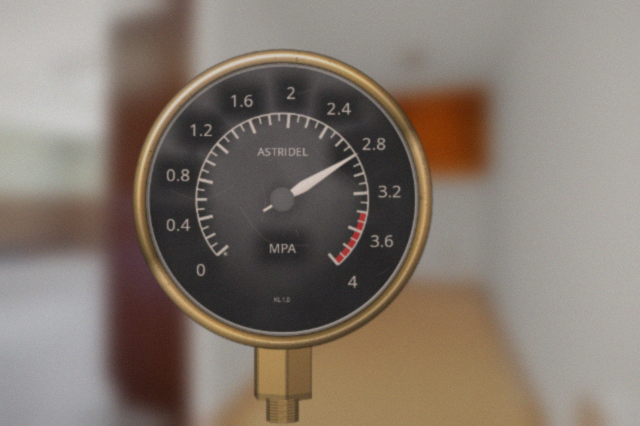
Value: 2.8 MPa
